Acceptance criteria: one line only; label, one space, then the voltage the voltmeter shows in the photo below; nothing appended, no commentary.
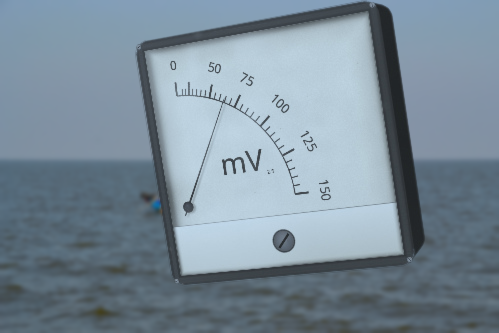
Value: 65 mV
